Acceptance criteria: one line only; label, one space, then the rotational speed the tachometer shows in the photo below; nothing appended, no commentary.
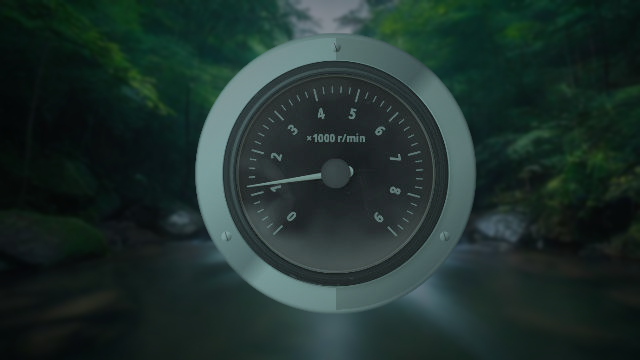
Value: 1200 rpm
